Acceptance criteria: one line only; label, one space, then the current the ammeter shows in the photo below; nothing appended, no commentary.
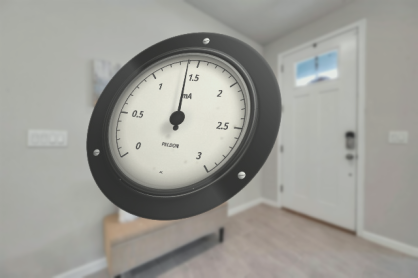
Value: 1.4 mA
